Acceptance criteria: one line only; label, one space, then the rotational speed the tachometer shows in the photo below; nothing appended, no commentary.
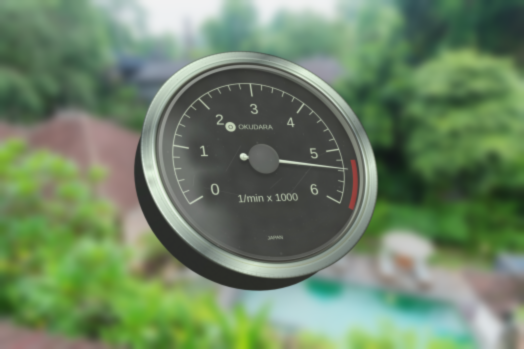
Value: 5400 rpm
